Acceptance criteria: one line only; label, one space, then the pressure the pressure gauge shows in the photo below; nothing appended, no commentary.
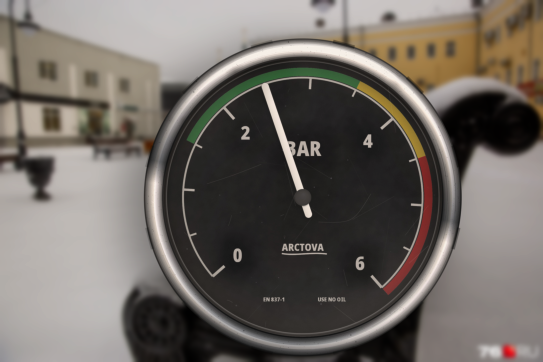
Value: 2.5 bar
